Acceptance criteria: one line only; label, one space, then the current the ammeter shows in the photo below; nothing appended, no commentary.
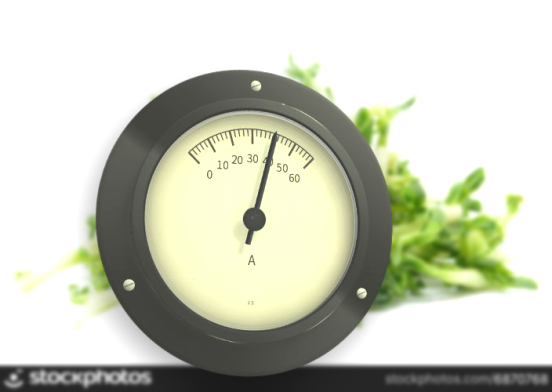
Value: 40 A
